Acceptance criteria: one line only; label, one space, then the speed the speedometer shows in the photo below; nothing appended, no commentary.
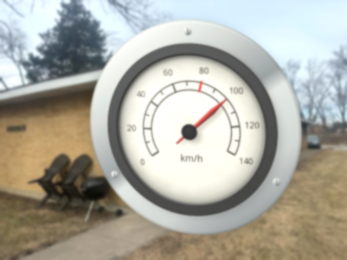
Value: 100 km/h
